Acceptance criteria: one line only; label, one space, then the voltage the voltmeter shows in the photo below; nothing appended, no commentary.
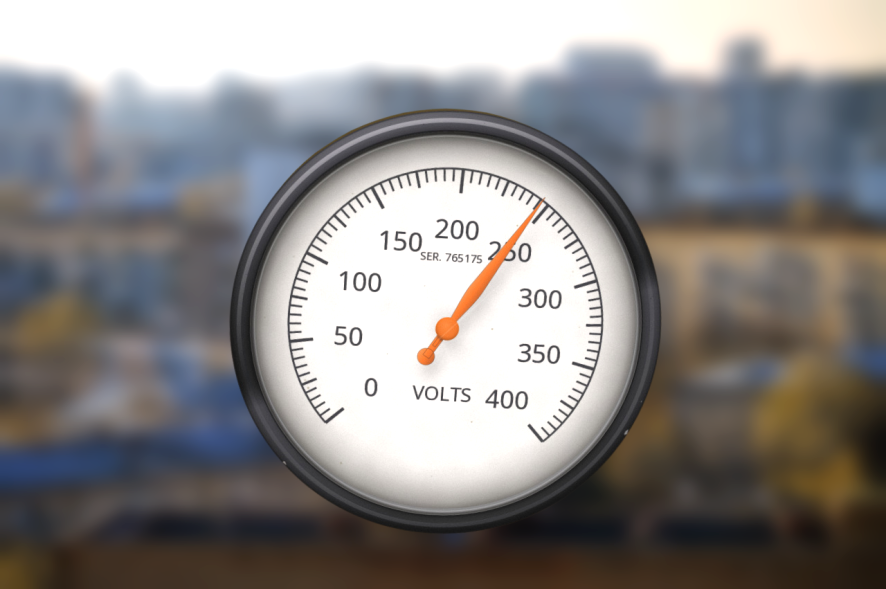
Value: 245 V
